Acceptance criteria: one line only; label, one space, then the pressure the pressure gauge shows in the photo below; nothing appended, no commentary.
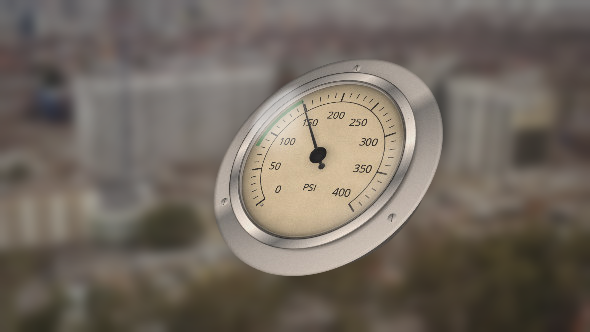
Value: 150 psi
